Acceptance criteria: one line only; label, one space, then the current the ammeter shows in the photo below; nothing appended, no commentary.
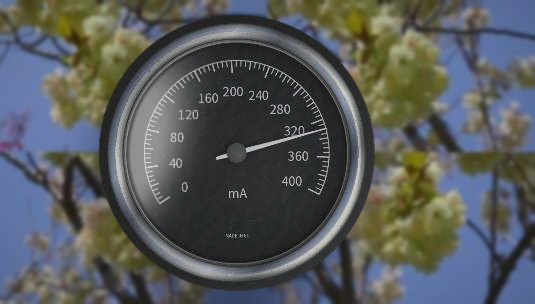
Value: 330 mA
